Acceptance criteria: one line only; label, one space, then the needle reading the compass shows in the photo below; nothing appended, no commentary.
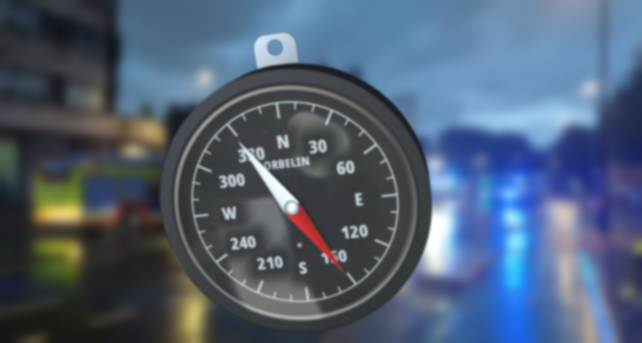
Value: 150 °
